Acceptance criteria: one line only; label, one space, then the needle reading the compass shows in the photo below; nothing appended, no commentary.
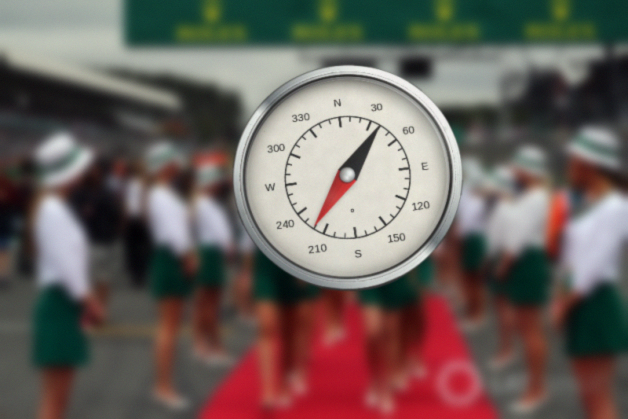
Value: 220 °
